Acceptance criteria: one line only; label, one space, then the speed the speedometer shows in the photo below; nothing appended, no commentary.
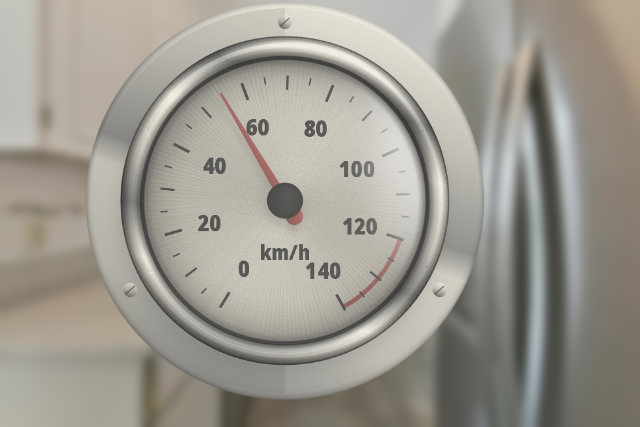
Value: 55 km/h
